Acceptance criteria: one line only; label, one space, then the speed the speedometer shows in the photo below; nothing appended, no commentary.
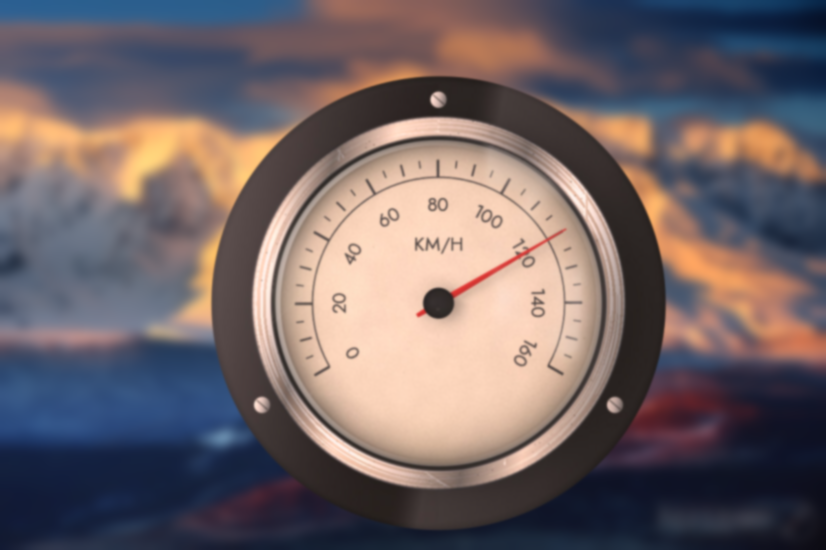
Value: 120 km/h
